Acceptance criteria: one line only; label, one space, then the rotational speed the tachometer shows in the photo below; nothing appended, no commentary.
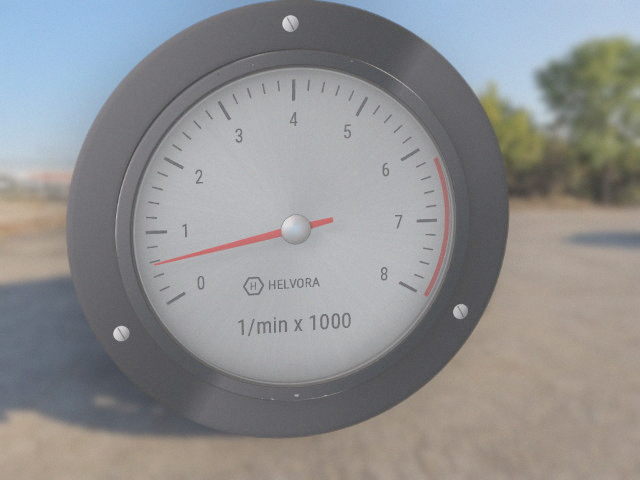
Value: 600 rpm
